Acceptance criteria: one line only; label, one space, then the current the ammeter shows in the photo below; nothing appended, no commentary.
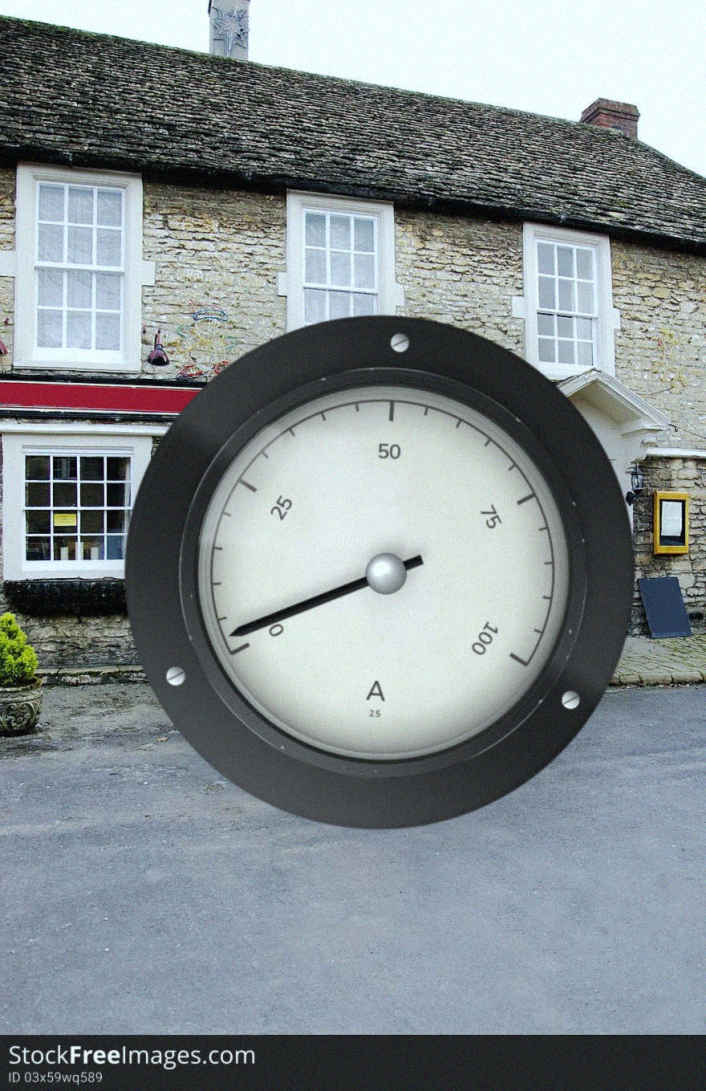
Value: 2.5 A
